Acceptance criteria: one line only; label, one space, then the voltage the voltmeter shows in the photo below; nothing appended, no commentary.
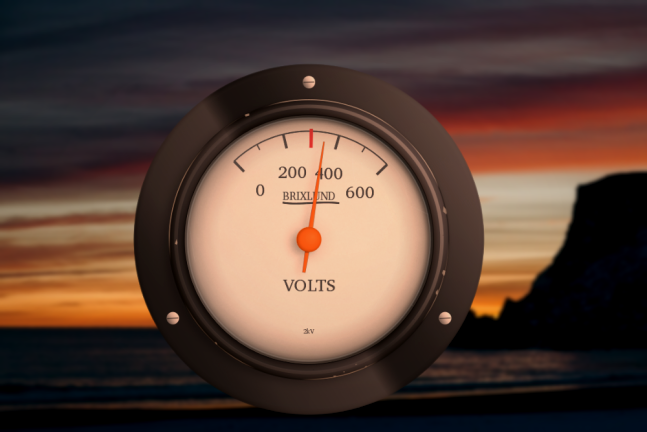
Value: 350 V
